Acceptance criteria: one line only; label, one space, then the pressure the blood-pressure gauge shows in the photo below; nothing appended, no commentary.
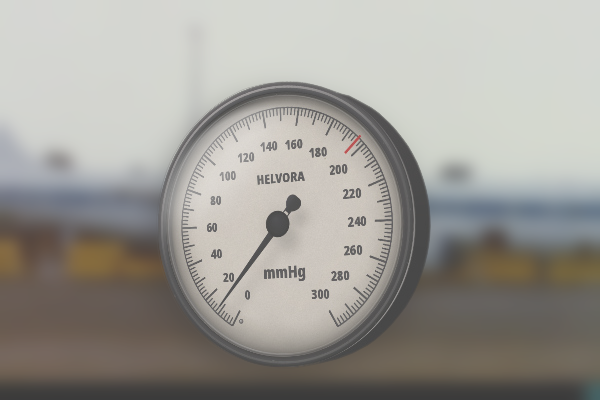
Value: 10 mmHg
